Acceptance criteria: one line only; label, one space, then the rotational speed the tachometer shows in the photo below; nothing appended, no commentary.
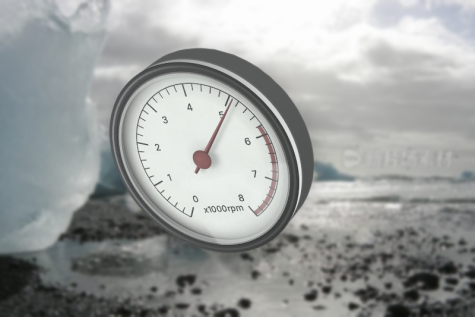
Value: 5100 rpm
